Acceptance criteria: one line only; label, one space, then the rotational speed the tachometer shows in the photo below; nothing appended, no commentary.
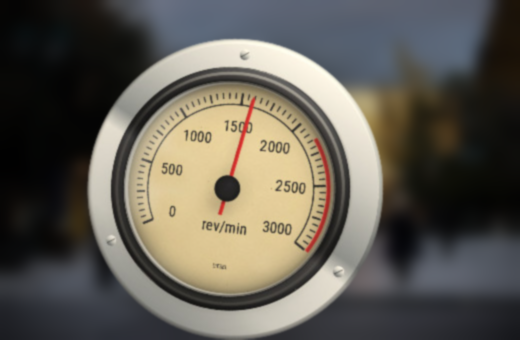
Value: 1600 rpm
